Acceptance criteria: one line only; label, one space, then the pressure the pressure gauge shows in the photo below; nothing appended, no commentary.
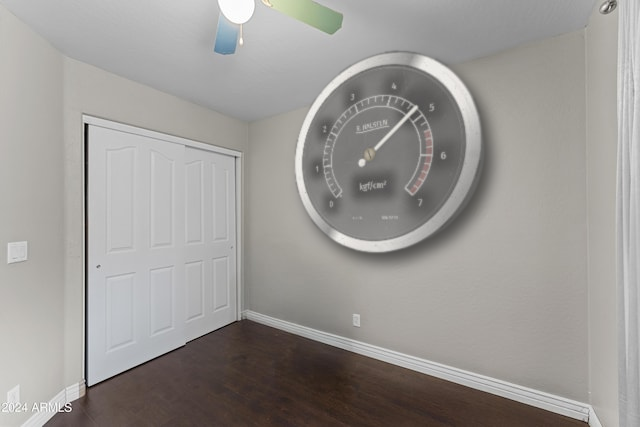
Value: 4.8 kg/cm²
